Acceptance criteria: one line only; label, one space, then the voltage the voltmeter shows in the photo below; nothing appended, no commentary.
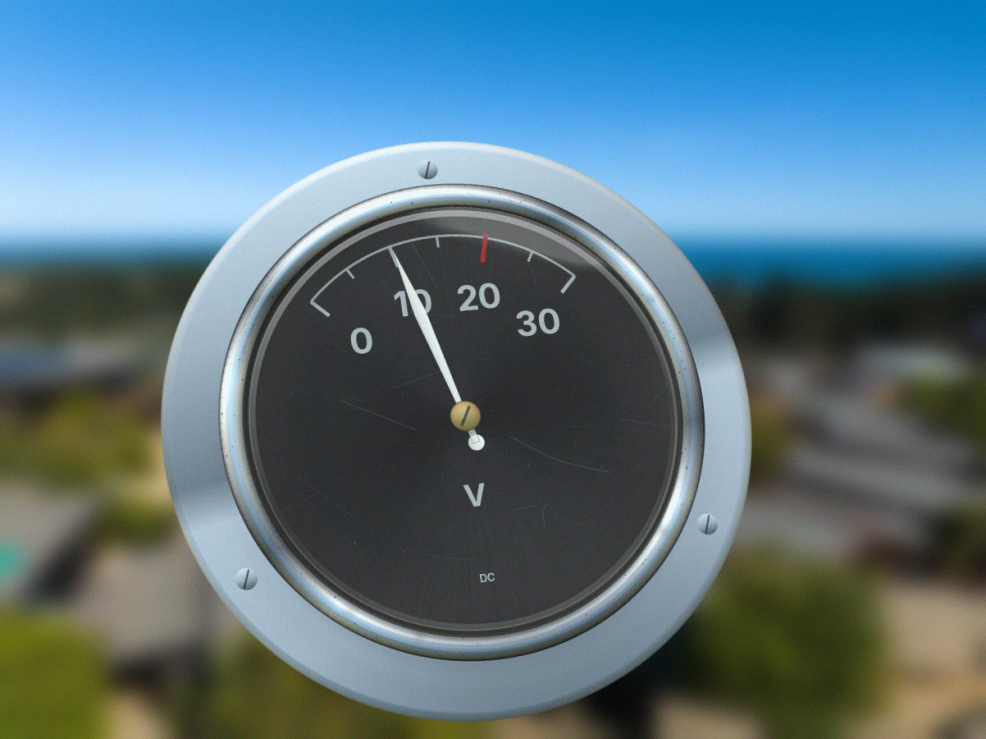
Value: 10 V
